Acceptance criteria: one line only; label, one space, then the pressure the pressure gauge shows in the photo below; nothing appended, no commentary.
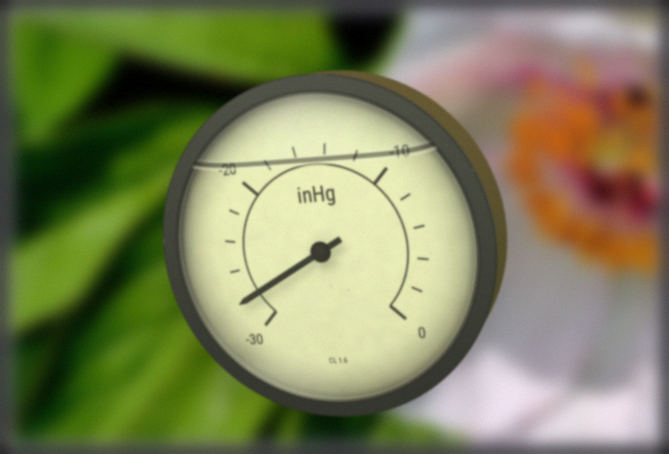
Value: -28 inHg
